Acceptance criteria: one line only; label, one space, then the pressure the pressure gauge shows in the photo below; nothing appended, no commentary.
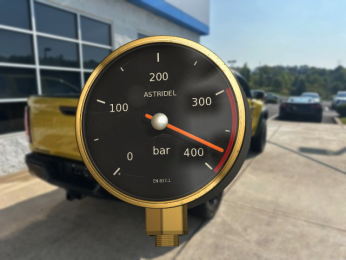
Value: 375 bar
